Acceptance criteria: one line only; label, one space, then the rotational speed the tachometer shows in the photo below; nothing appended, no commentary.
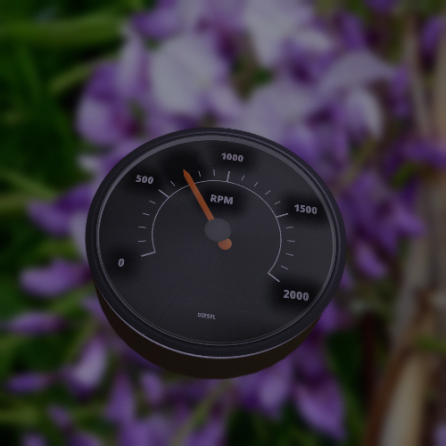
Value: 700 rpm
